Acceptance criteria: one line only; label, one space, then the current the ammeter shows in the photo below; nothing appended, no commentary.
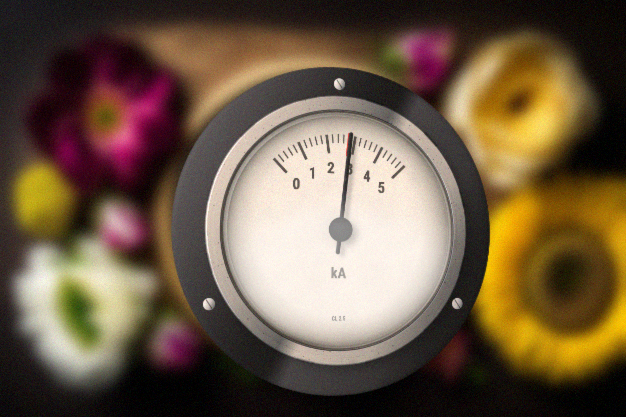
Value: 2.8 kA
